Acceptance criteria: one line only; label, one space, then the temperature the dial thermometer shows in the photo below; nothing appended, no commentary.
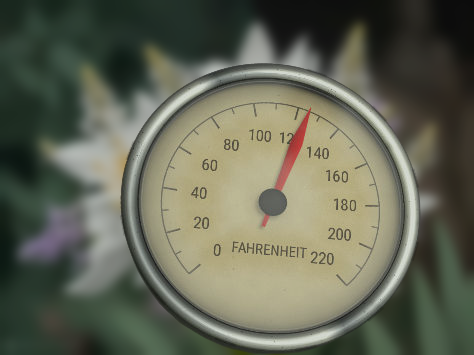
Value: 125 °F
